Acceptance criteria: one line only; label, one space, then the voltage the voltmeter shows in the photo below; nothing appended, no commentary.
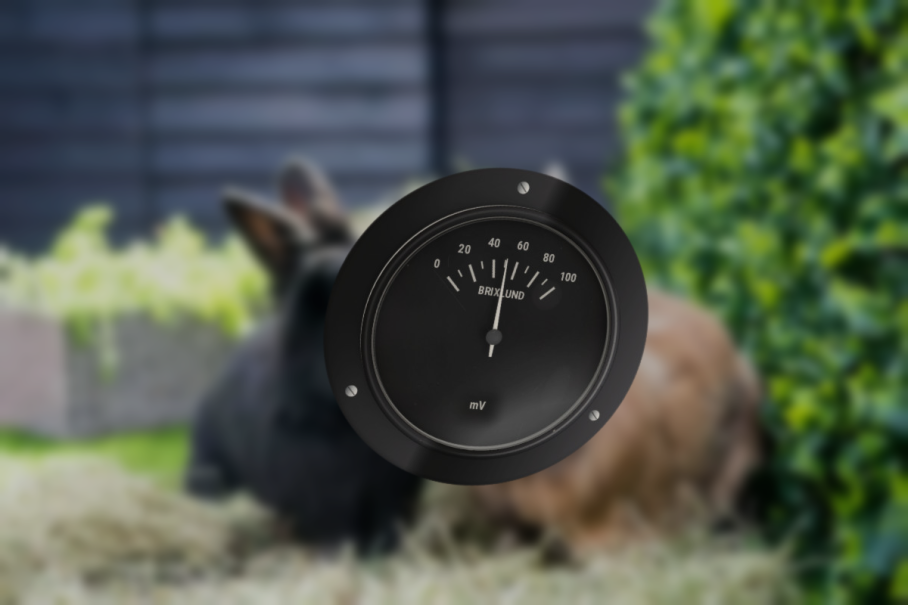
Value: 50 mV
